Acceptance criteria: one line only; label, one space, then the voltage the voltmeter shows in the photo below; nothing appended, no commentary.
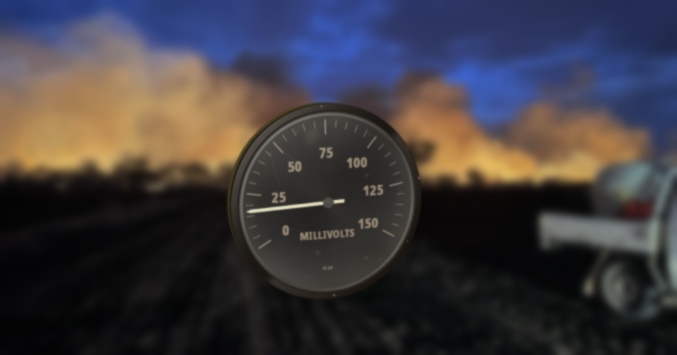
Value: 17.5 mV
